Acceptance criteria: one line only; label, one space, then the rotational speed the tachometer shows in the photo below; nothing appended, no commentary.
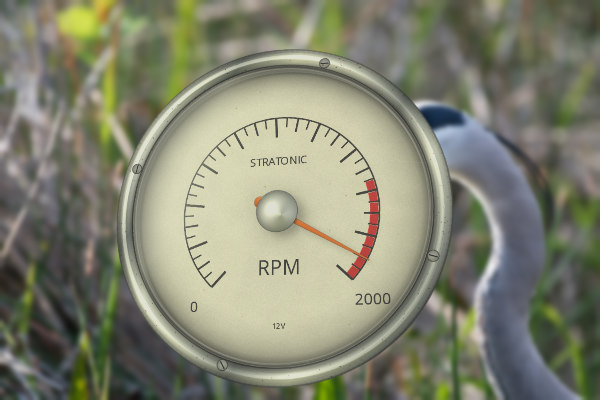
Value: 1900 rpm
